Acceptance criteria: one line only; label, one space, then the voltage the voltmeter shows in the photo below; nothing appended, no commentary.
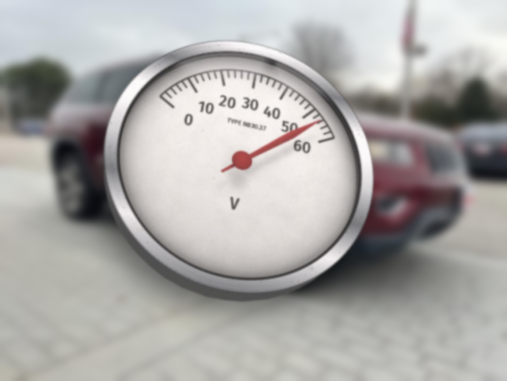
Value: 54 V
